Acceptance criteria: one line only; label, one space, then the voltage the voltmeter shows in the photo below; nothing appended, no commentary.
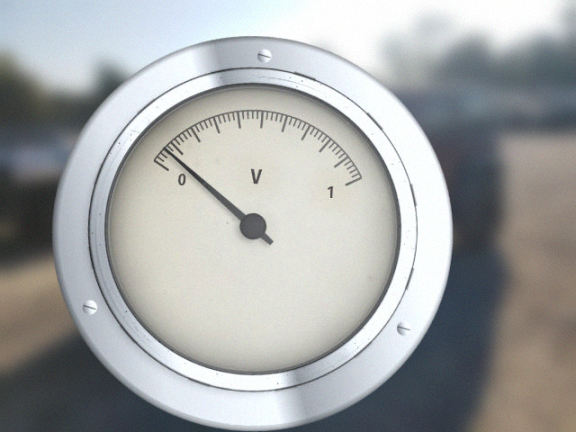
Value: 0.06 V
